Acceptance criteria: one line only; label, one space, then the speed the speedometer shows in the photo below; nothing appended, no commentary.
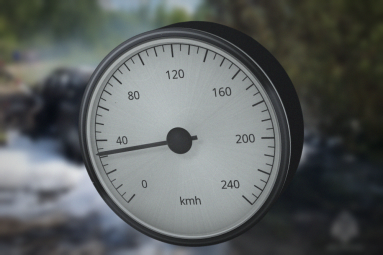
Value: 32.5 km/h
